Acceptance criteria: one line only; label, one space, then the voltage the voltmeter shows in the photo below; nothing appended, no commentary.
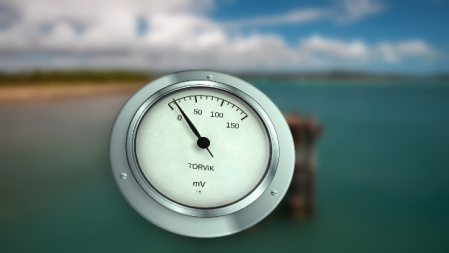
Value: 10 mV
